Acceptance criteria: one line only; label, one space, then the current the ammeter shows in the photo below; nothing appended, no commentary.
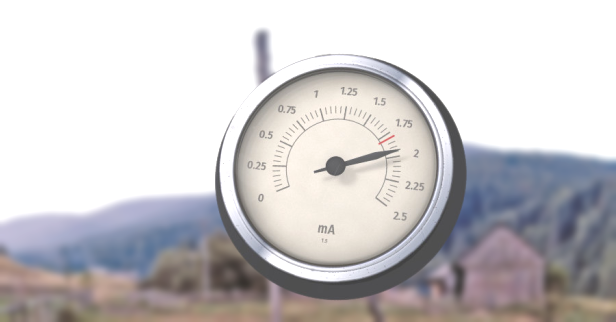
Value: 1.95 mA
